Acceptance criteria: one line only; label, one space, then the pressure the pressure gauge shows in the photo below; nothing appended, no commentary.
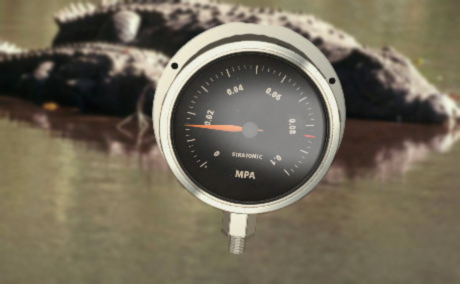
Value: 0.016 MPa
